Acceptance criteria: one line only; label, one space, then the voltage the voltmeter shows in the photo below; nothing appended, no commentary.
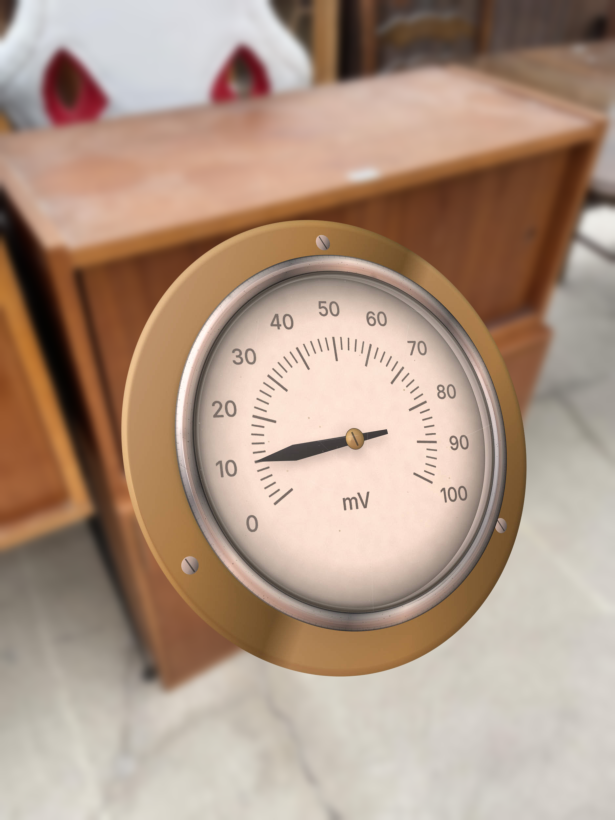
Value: 10 mV
